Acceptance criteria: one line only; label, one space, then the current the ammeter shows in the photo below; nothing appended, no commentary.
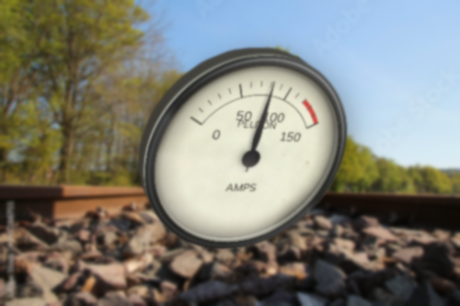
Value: 80 A
